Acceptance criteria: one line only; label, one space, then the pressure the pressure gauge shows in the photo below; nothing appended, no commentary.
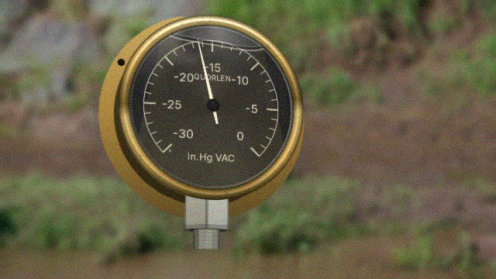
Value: -16.5 inHg
